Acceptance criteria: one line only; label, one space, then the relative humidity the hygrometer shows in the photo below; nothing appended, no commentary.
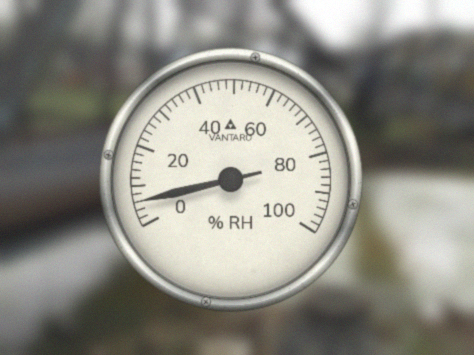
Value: 6 %
